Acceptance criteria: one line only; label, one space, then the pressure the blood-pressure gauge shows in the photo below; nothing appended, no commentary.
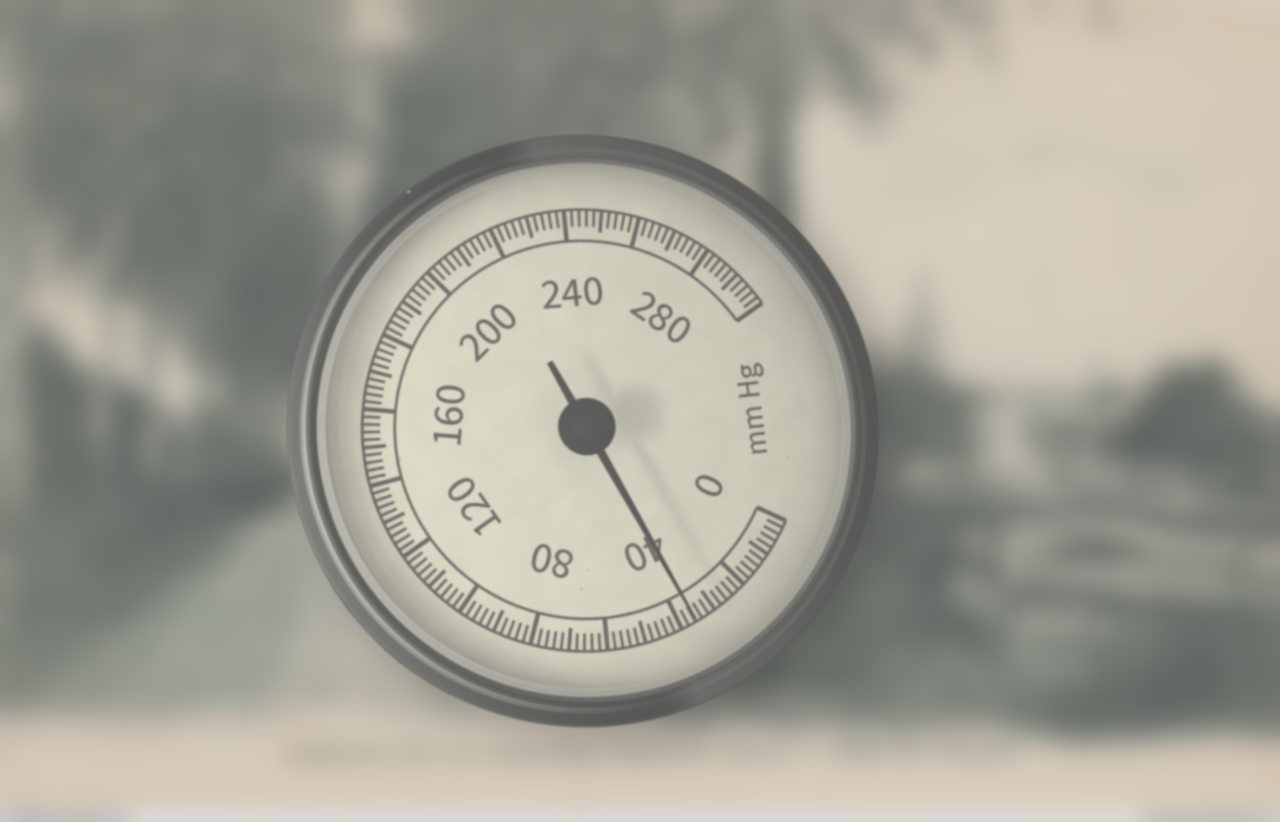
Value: 36 mmHg
